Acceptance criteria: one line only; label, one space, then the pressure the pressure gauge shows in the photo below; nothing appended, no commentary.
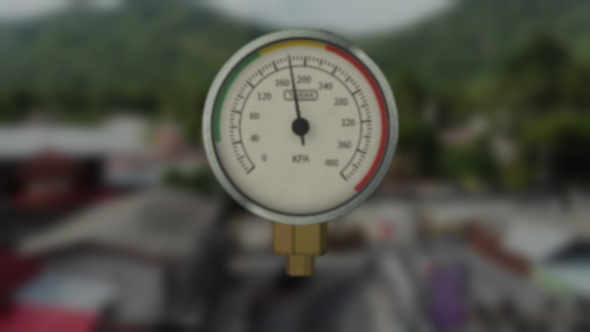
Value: 180 kPa
